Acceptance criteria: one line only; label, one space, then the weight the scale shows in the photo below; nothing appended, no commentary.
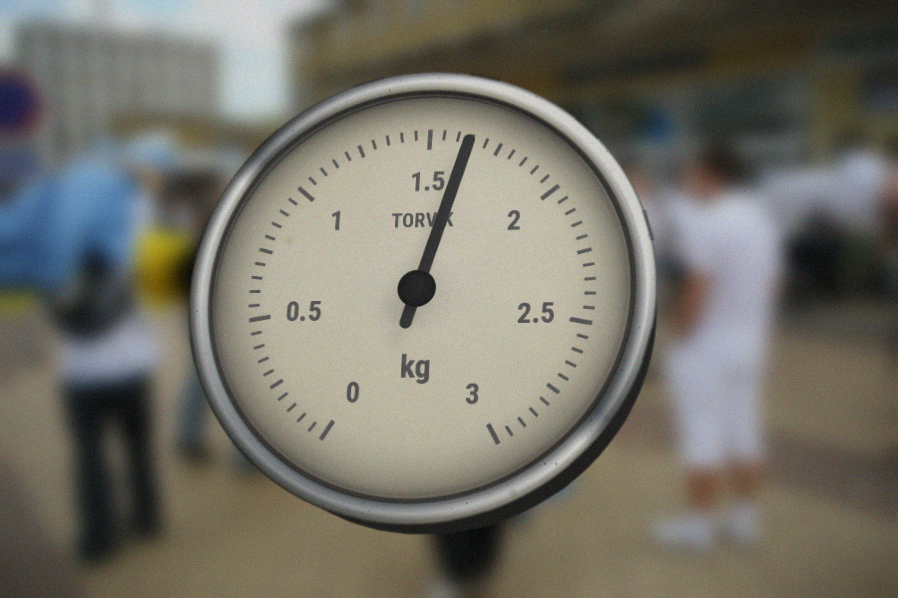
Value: 1.65 kg
